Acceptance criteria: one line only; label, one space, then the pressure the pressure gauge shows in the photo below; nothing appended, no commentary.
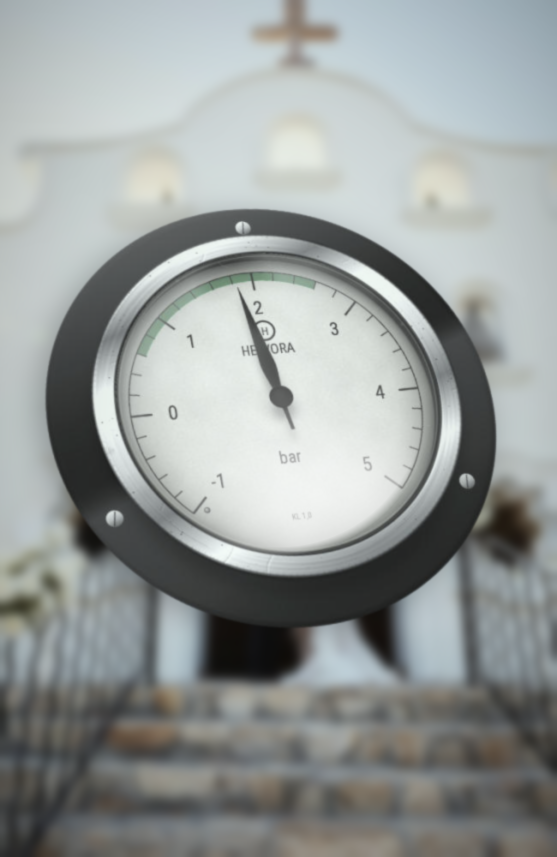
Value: 1.8 bar
